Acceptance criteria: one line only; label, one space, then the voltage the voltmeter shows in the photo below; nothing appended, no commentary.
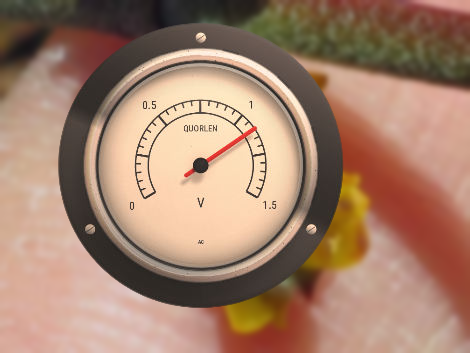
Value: 1.1 V
